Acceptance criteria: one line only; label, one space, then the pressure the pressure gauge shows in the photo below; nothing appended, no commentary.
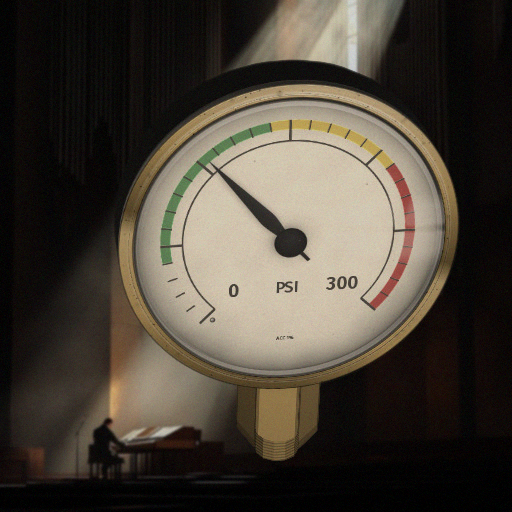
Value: 105 psi
